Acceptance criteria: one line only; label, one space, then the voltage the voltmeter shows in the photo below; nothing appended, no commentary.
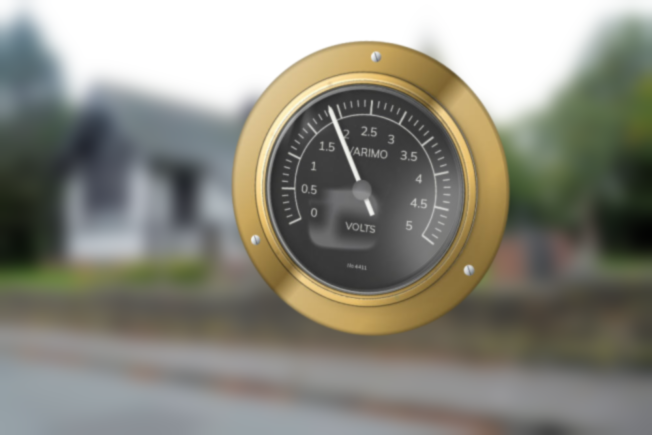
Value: 1.9 V
